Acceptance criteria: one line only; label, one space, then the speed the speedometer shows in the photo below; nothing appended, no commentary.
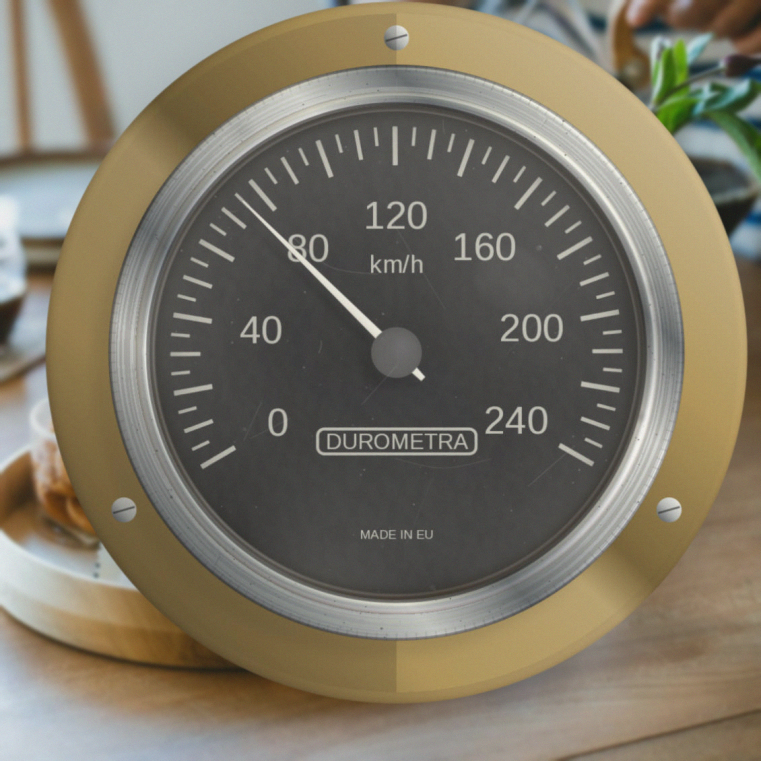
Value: 75 km/h
